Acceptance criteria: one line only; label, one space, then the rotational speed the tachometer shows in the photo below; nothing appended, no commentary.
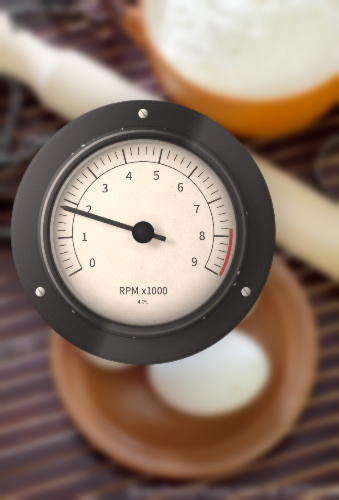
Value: 1800 rpm
